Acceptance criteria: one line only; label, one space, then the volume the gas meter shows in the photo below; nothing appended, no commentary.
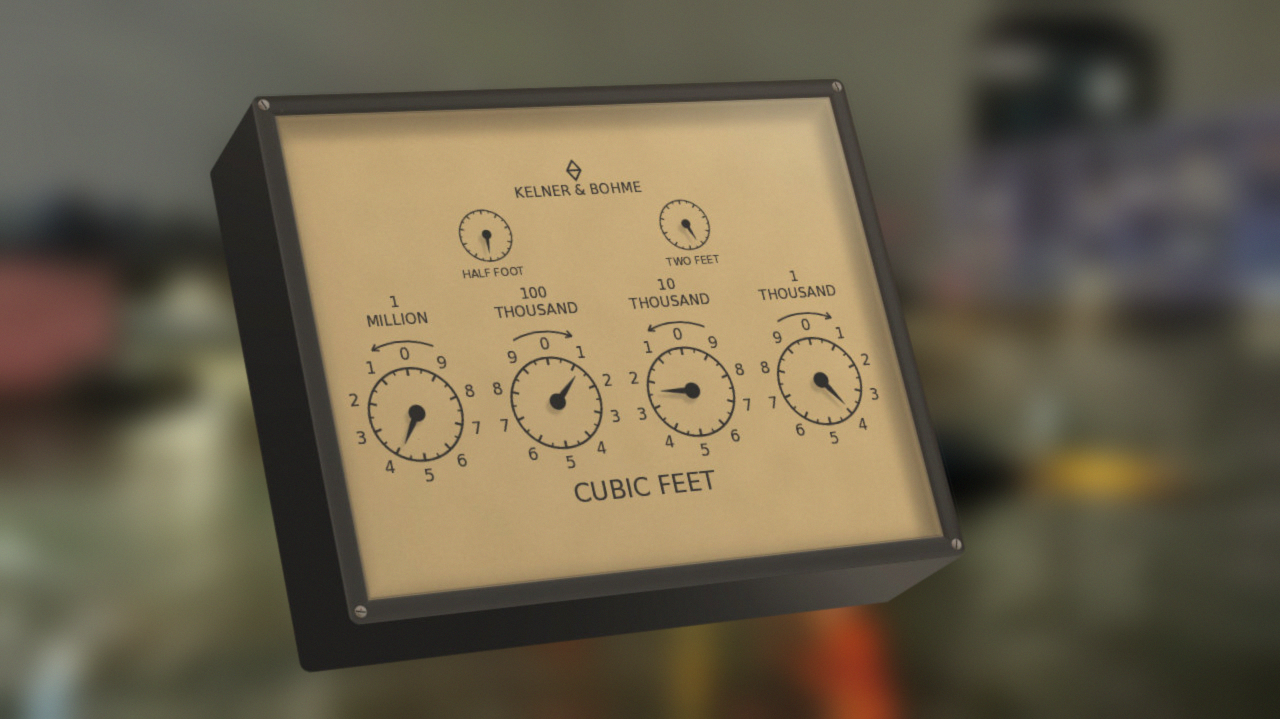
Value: 412400 ft³
